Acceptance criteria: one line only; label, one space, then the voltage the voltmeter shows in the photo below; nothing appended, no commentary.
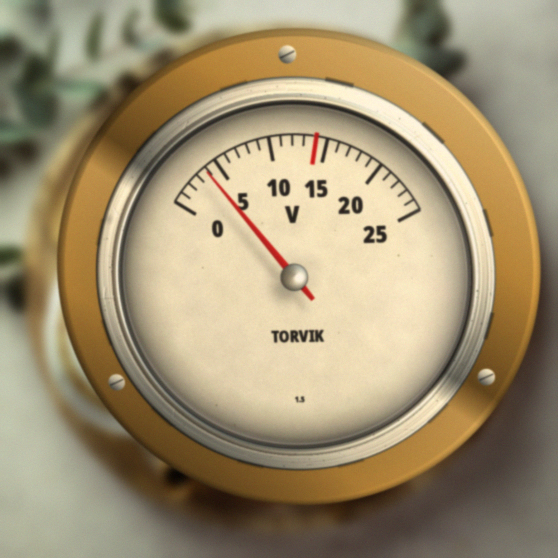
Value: 4 V
